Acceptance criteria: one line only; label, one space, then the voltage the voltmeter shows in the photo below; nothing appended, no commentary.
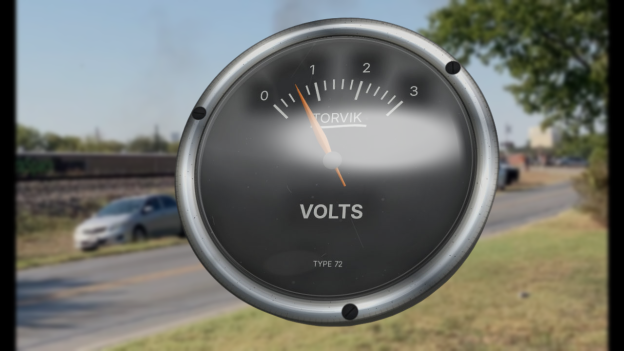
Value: 0.6 V
